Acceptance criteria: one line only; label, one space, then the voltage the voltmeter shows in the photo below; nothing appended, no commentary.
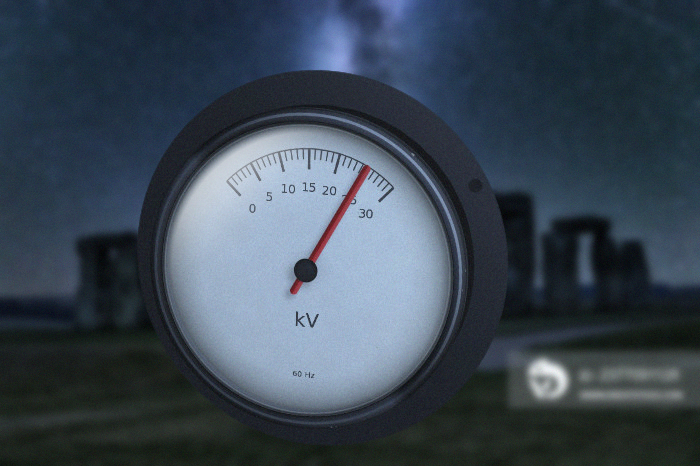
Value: 25 kV
